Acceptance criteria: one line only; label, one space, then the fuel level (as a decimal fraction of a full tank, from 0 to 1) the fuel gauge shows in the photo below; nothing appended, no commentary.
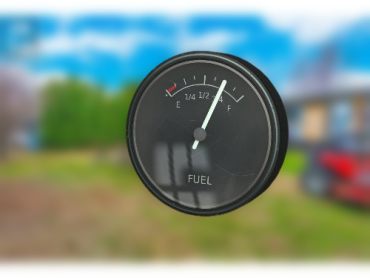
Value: 0.75
